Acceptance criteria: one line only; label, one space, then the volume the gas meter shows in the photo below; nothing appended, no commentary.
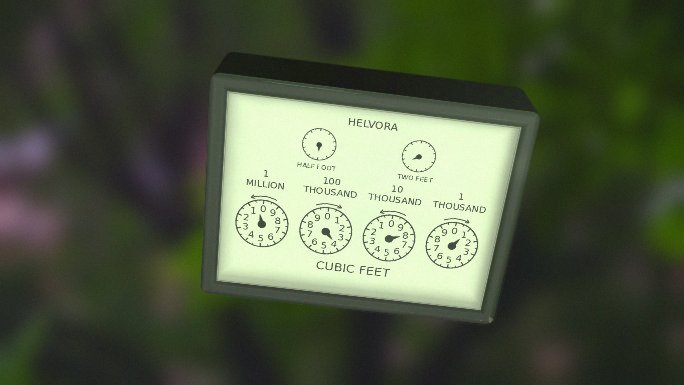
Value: 38100 ft³
